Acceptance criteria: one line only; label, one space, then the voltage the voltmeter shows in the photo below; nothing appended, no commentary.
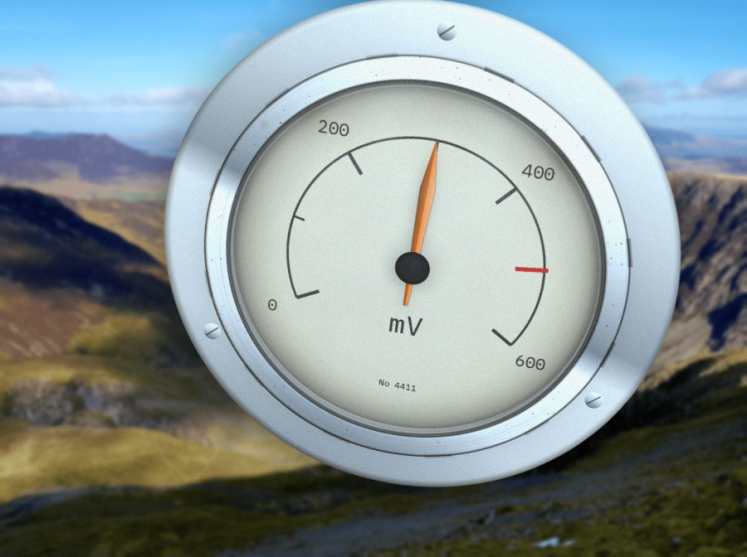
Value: 300 mV
